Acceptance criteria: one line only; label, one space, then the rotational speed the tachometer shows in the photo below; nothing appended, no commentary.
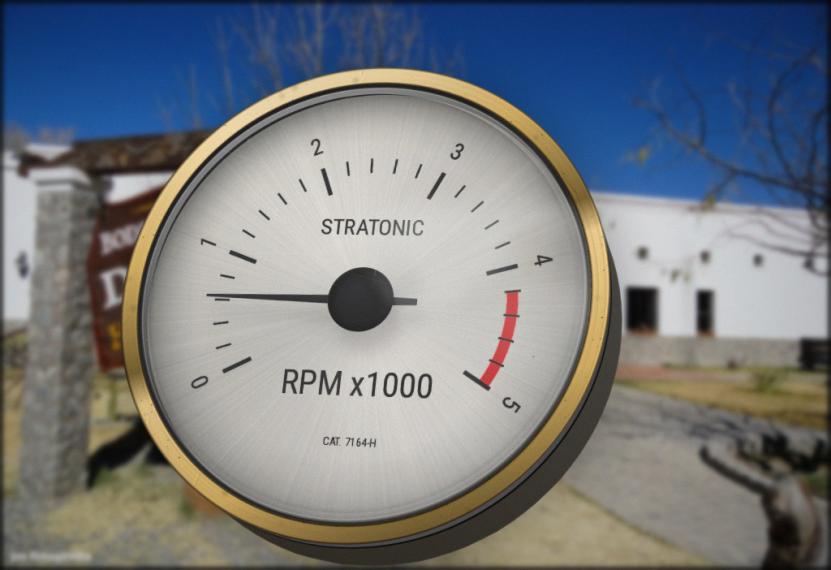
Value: 600 rpm
